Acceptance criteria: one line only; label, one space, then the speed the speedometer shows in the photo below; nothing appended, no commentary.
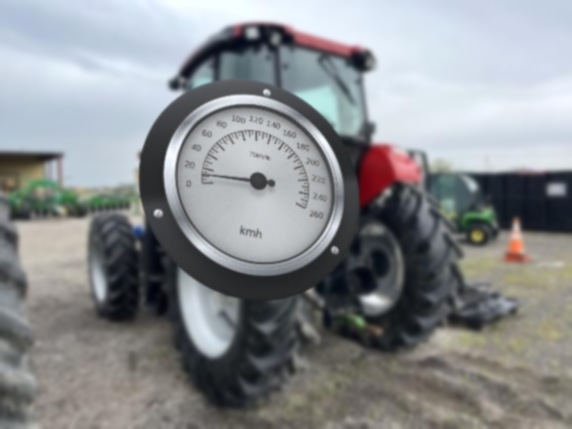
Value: 10 km/h
